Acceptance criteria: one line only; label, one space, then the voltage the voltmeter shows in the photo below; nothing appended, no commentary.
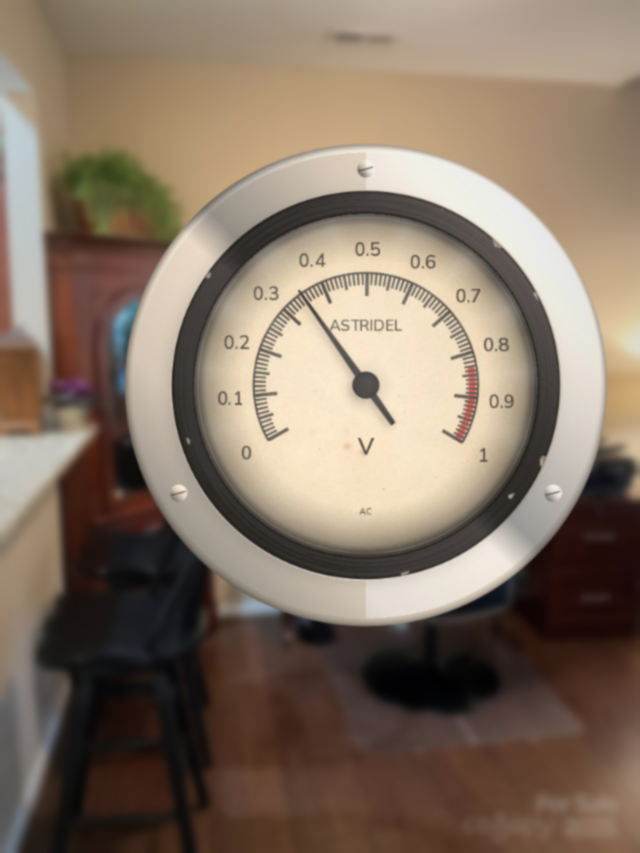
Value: 0.35 V
